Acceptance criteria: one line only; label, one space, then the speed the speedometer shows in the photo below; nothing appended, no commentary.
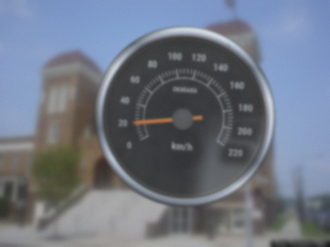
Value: 20 km/h
